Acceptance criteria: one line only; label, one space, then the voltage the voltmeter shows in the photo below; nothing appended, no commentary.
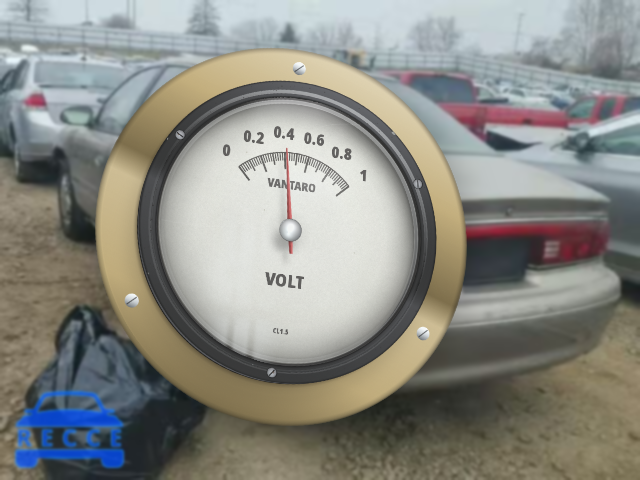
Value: 0.4 V
